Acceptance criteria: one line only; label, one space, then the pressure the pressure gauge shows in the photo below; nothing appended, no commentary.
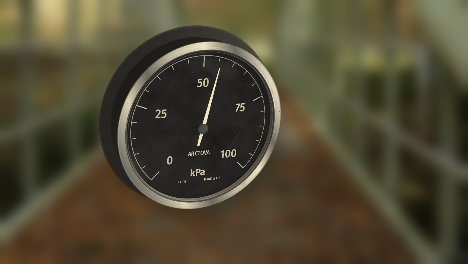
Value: 55 kPa
